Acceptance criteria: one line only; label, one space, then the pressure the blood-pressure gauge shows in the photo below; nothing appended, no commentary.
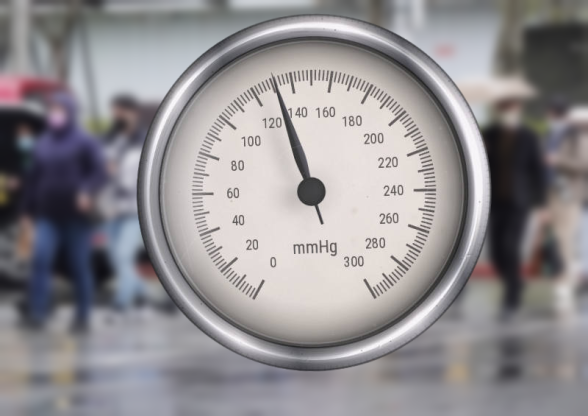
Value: 132 mmHg
